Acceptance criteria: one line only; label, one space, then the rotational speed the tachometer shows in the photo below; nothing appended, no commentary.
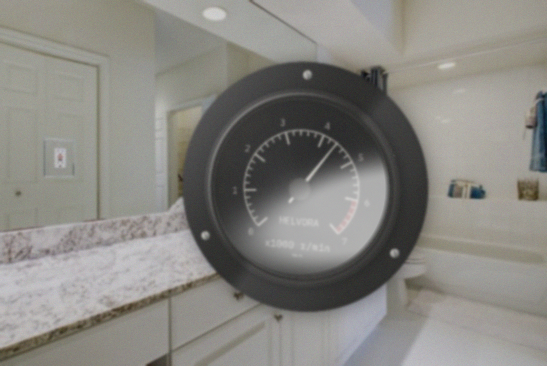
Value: 4400 rpm
